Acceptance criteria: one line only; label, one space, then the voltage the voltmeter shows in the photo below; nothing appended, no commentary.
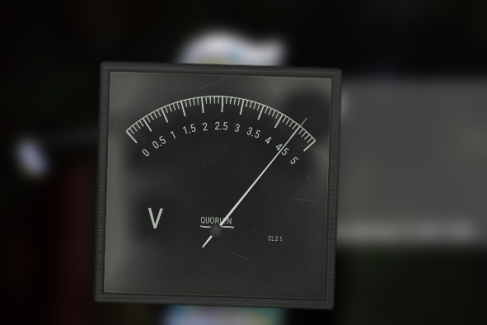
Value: 4.5 V
